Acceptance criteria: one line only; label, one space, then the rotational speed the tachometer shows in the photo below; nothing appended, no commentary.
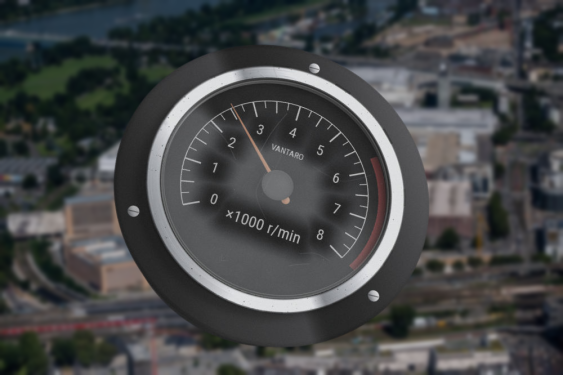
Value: 2500 rpm
